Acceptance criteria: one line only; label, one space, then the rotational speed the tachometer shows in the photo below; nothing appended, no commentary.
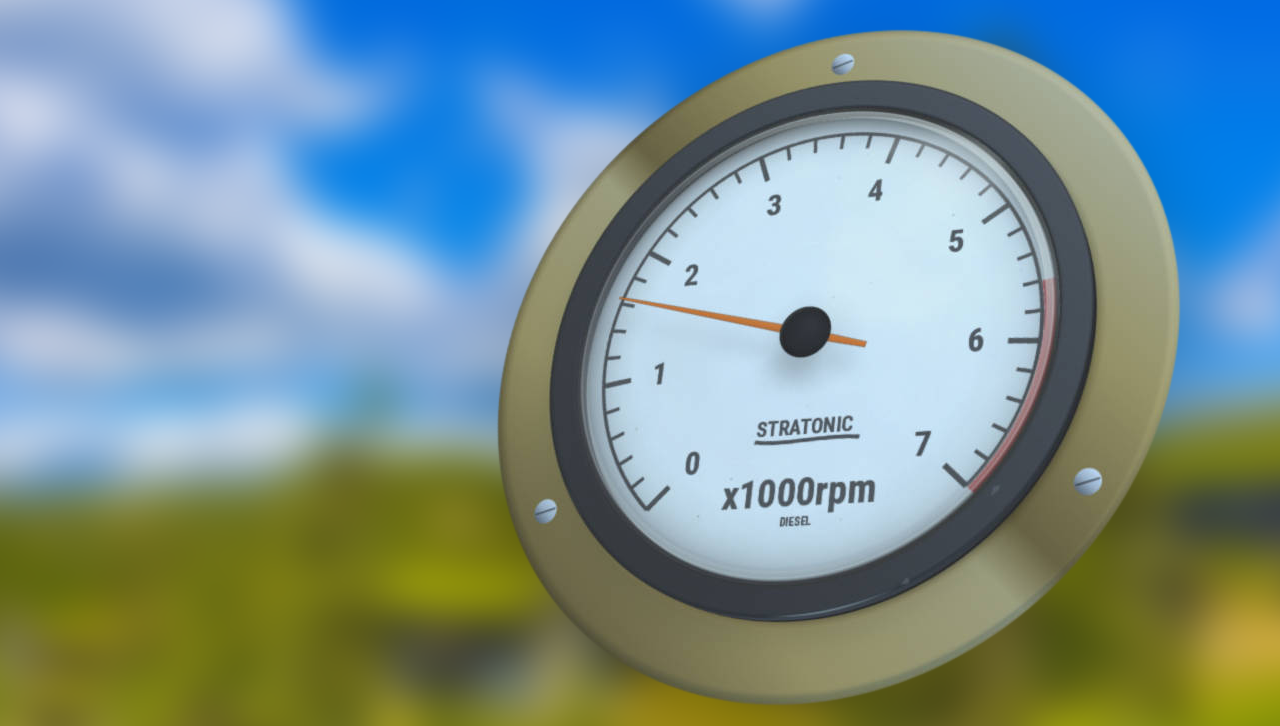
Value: 1600 rpm
